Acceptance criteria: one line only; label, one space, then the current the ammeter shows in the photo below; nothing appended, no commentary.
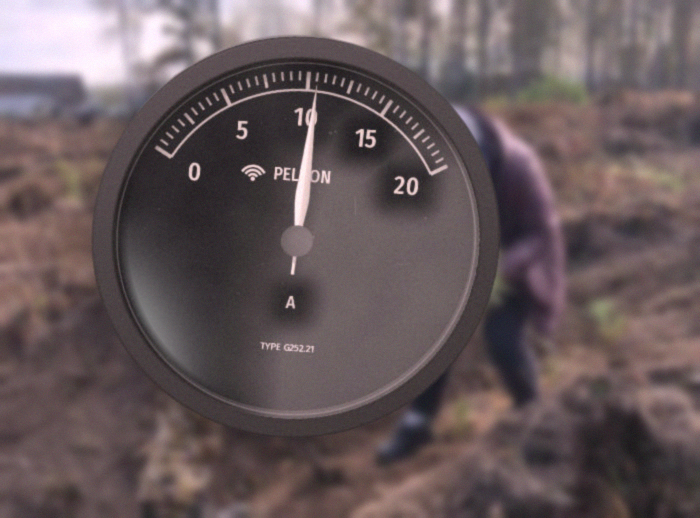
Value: 10.5 A
